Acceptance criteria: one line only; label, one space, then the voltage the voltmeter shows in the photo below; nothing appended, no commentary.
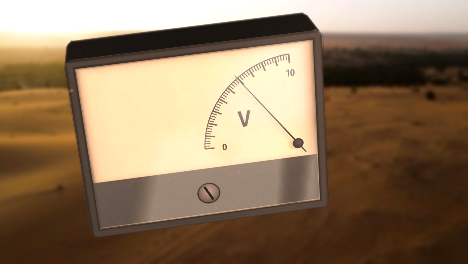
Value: 6 V
